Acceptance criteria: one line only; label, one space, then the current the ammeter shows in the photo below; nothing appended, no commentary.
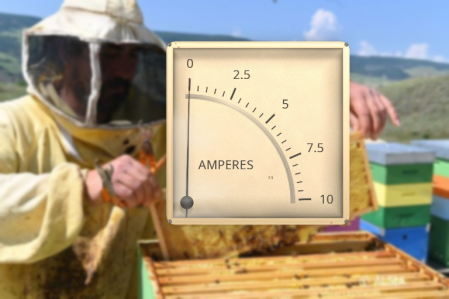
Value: 0 A
